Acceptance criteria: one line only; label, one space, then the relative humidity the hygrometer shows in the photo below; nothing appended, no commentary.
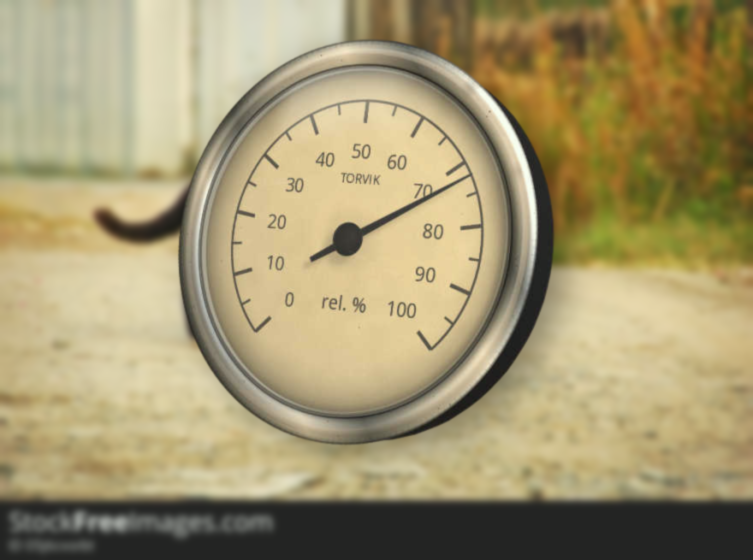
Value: 72.5 %
